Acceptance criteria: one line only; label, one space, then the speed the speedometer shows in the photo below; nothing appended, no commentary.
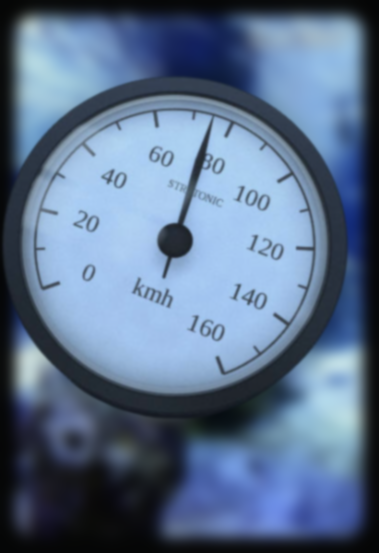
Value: 75 km/h
